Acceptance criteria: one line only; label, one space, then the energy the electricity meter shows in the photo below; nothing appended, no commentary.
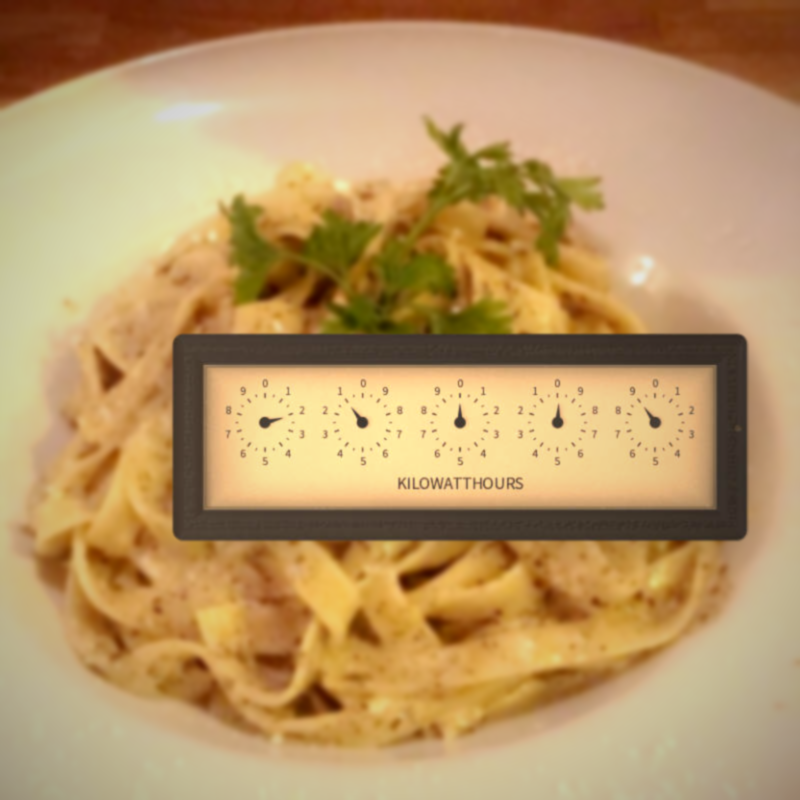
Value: 20999 kWh
